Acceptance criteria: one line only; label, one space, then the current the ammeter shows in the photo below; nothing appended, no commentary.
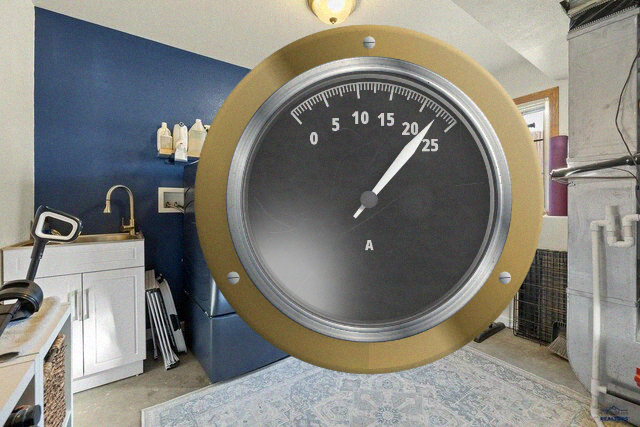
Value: 22.5 A
